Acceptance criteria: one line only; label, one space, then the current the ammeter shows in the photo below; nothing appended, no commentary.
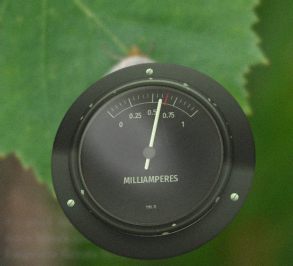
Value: 0.6 mA
